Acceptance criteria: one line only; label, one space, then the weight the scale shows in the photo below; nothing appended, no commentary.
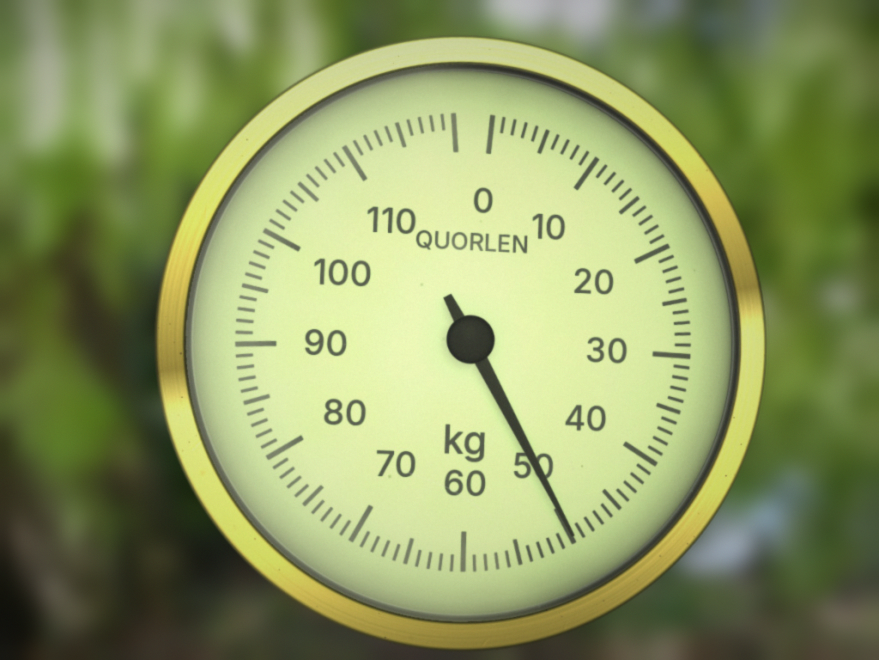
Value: 50 kg
